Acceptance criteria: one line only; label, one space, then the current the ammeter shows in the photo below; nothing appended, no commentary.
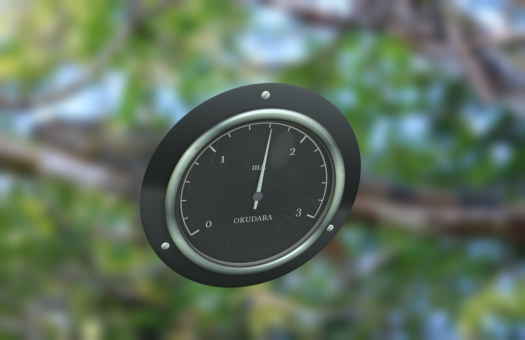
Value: 1.6 mA
